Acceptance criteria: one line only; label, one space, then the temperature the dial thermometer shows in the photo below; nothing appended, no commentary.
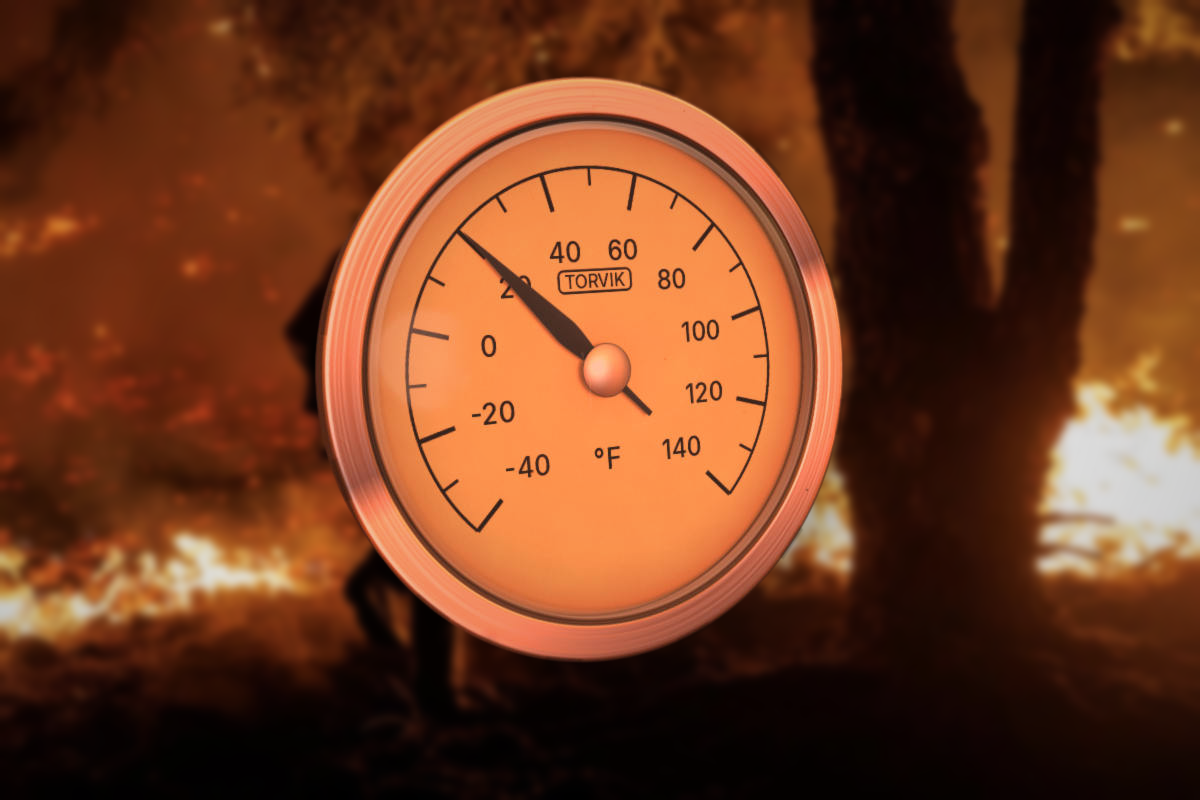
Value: 20 °F
